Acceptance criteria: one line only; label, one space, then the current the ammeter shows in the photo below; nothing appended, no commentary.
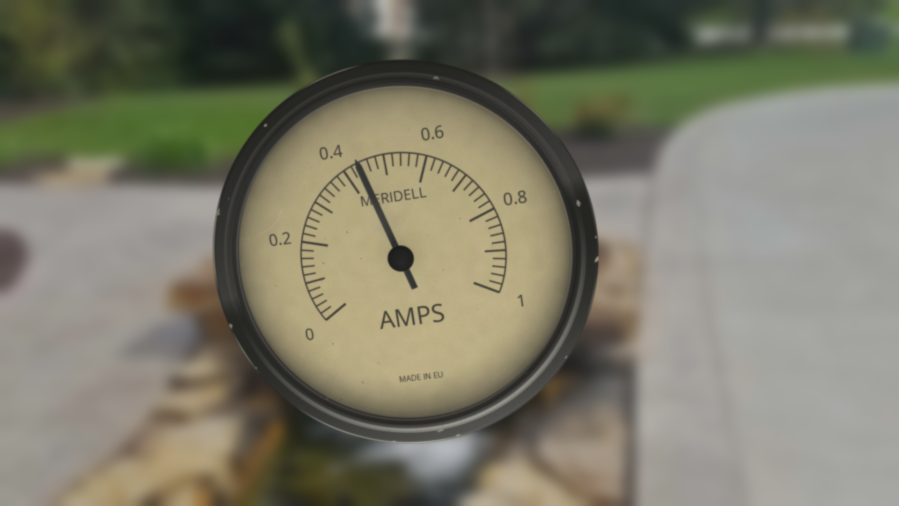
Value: 0.44 A
